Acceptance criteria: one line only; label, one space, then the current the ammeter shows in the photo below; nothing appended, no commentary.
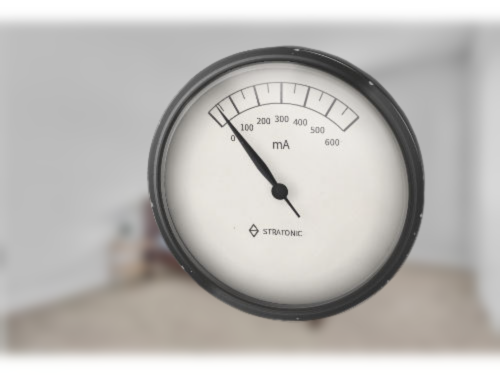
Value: 50 mA
